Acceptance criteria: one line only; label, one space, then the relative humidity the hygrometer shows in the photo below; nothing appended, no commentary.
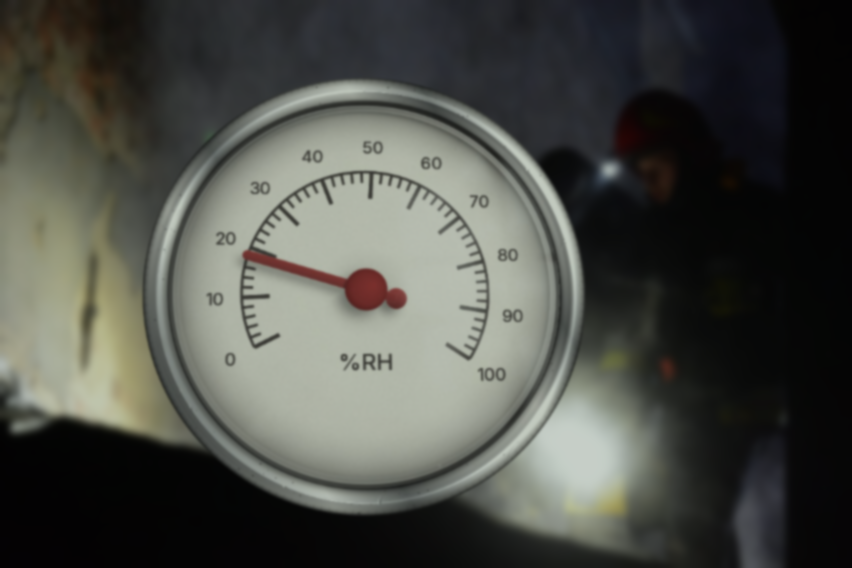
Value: 18 %
